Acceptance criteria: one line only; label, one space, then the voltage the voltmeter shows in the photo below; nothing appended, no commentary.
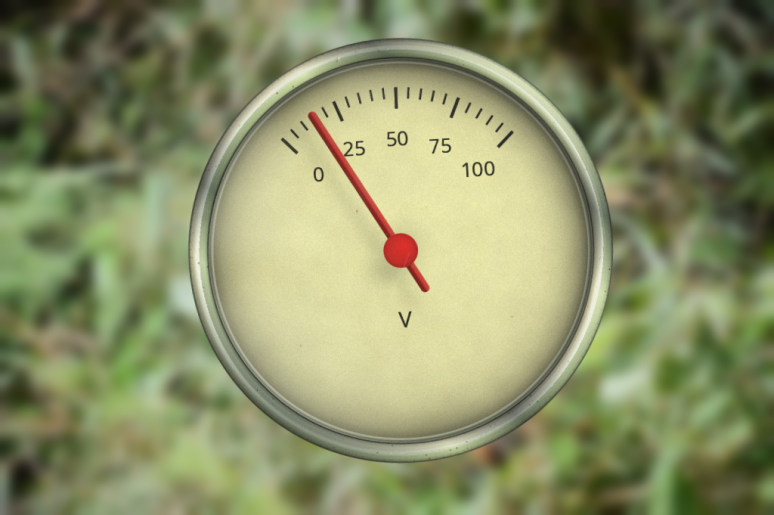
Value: 15 V
